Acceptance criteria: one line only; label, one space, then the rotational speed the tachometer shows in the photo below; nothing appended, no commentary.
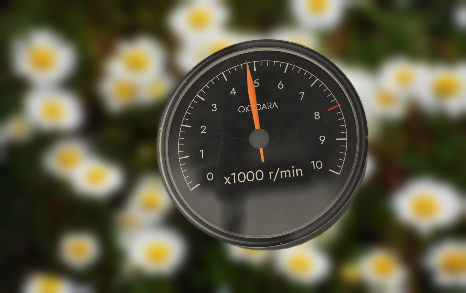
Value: 4800 rpm
